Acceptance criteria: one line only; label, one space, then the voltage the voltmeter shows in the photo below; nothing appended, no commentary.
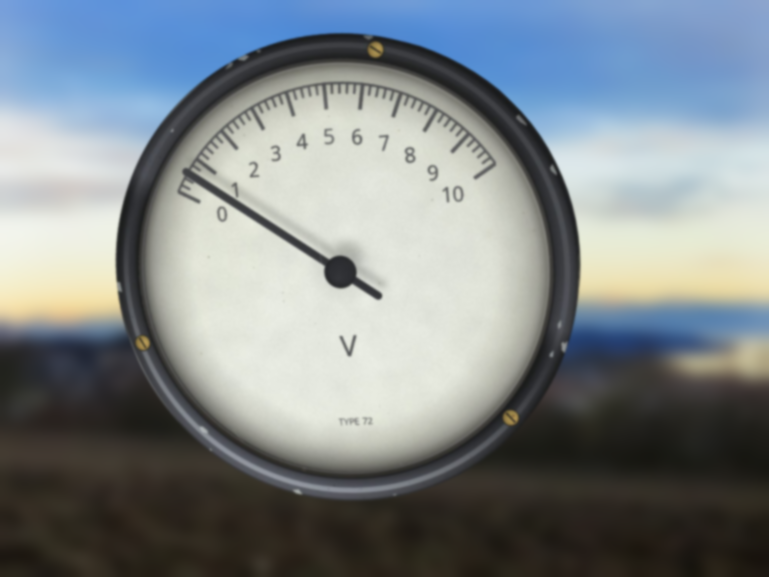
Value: 0.6 V
